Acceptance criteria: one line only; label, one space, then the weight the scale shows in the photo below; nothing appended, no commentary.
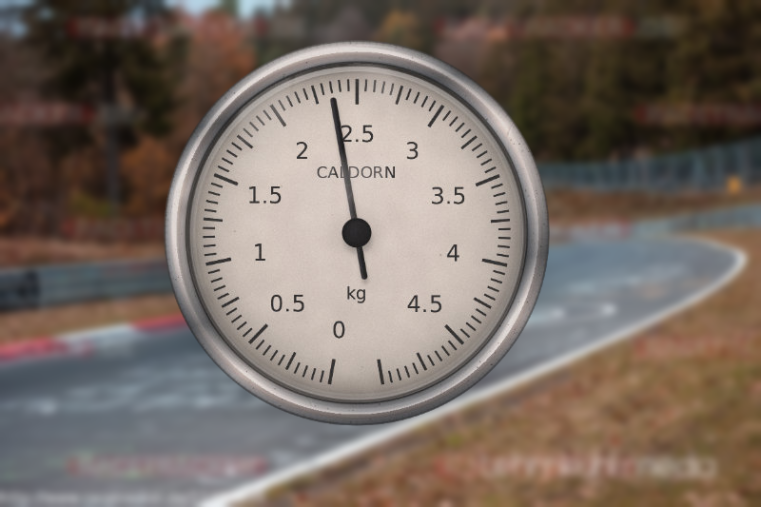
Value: 2.35 kg
